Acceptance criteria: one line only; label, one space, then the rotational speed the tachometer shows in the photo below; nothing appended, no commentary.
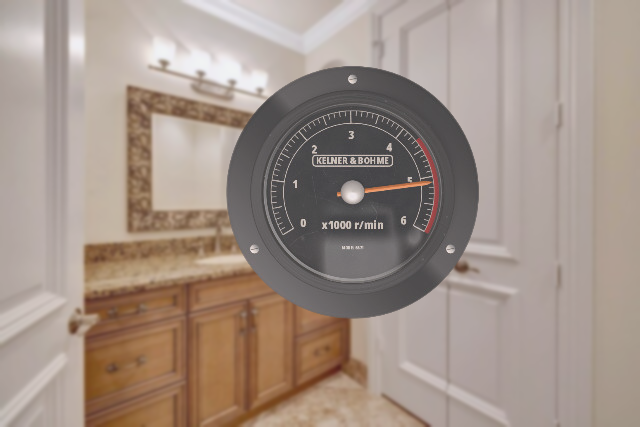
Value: 5100 rpm
